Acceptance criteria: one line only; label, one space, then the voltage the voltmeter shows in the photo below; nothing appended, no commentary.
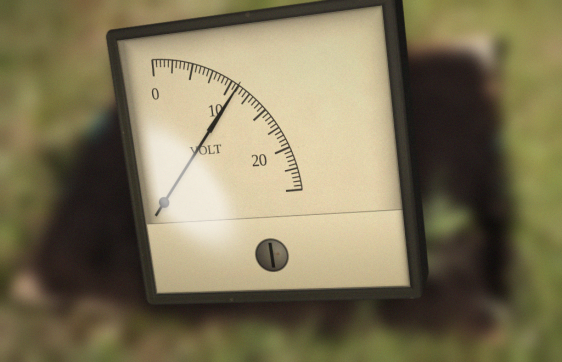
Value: 11 V
